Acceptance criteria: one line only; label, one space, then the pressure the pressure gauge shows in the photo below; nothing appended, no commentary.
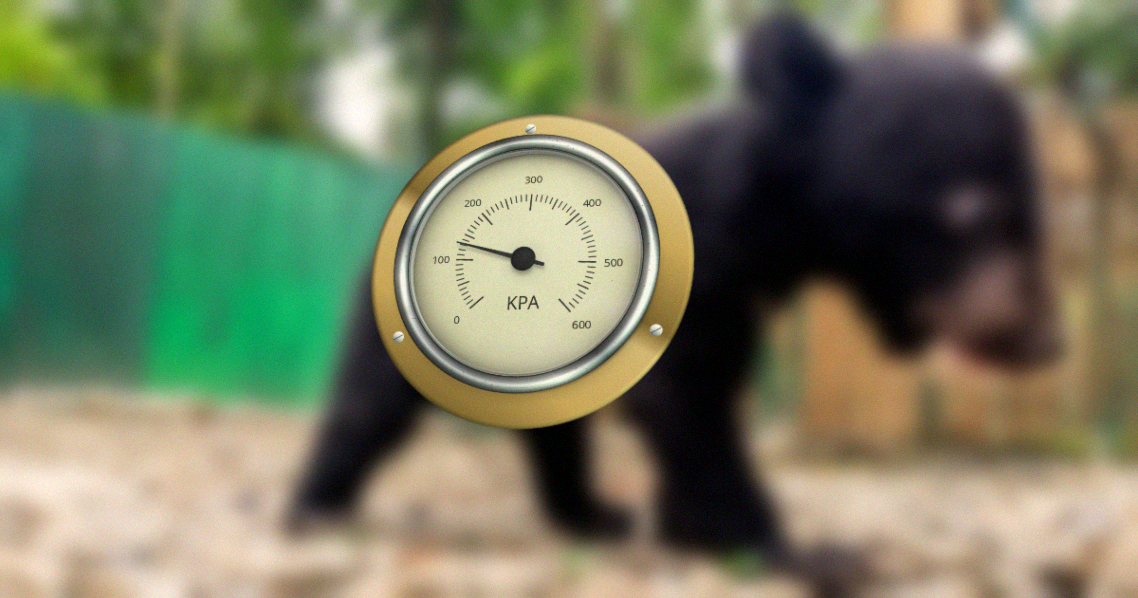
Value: 130 kPa
